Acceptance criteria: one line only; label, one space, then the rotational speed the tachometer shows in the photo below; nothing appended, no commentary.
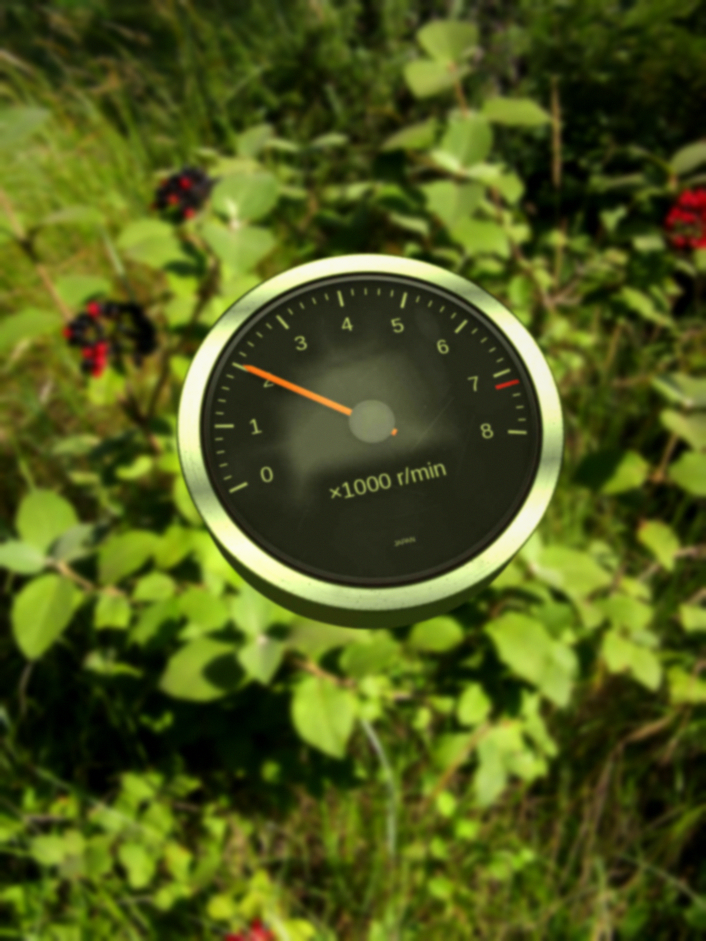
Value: 2000 rpm
